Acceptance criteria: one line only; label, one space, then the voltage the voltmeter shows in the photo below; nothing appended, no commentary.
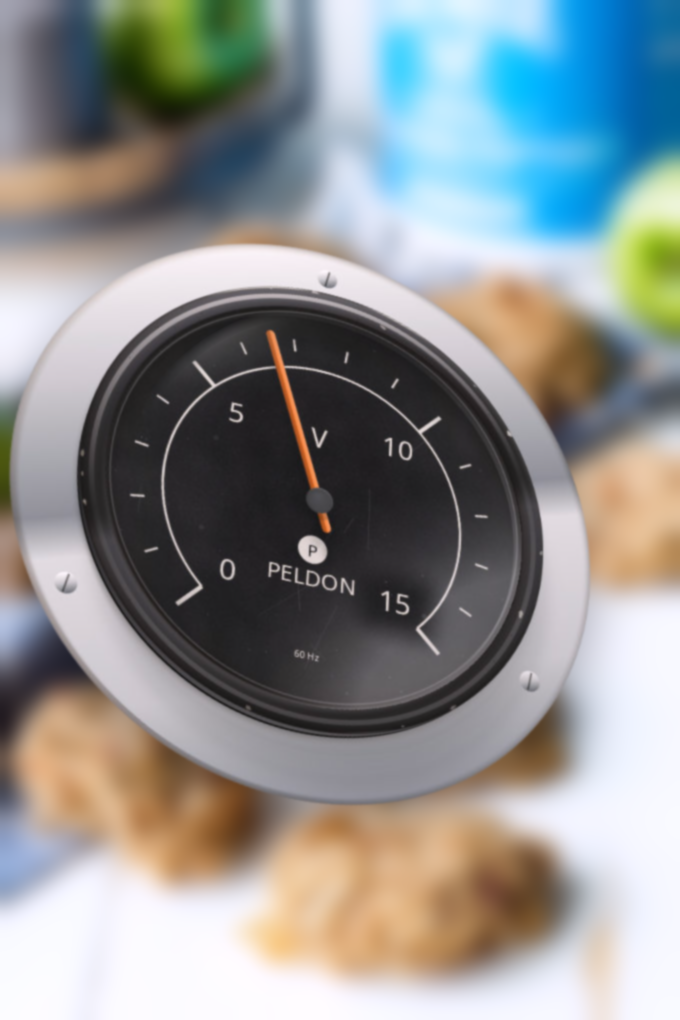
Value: 6.5 V
